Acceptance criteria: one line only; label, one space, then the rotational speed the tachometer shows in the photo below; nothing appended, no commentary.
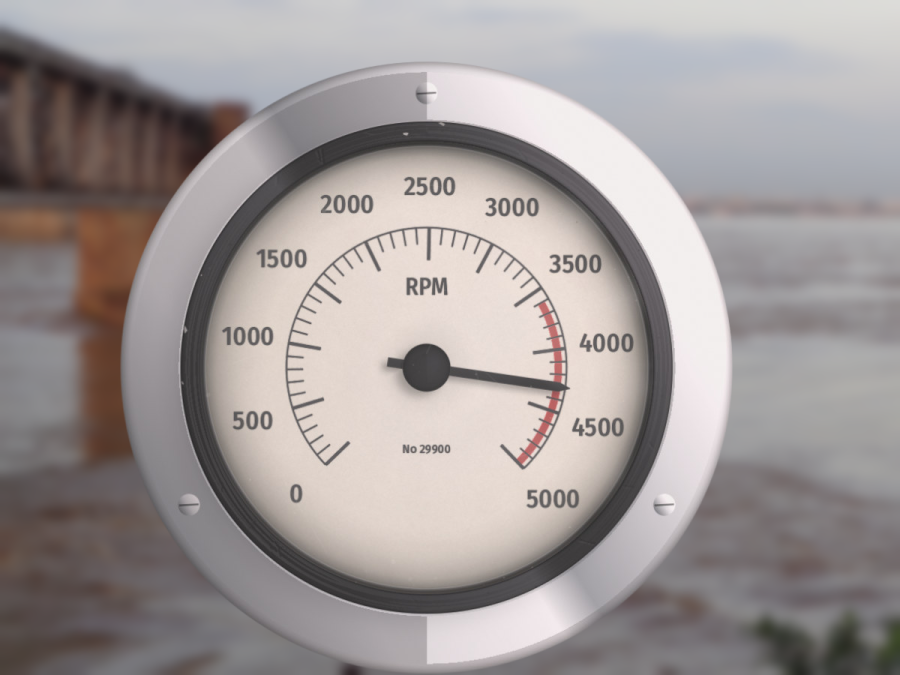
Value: 4300 rpm
